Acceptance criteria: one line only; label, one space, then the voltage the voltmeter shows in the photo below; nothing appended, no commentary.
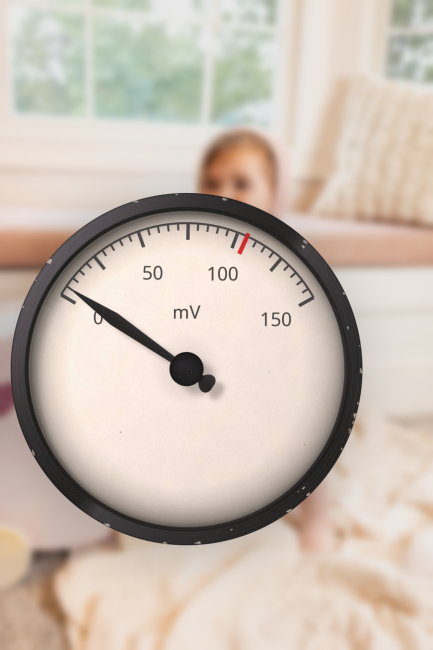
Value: 5 mV
